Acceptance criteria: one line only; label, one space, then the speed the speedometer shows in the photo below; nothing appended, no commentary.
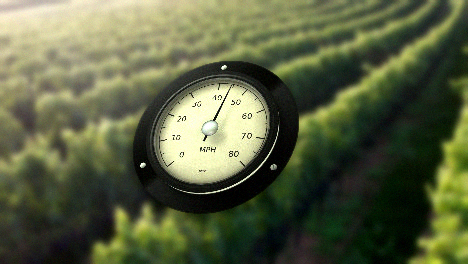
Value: 45 mph
